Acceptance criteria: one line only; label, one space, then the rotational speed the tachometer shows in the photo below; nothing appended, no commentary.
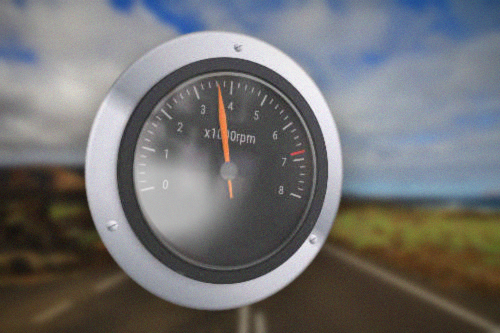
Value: 3600 rpm
